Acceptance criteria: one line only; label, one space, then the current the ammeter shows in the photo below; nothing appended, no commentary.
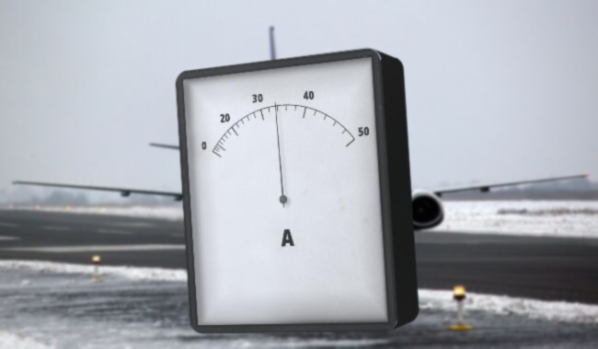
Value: 34 A
